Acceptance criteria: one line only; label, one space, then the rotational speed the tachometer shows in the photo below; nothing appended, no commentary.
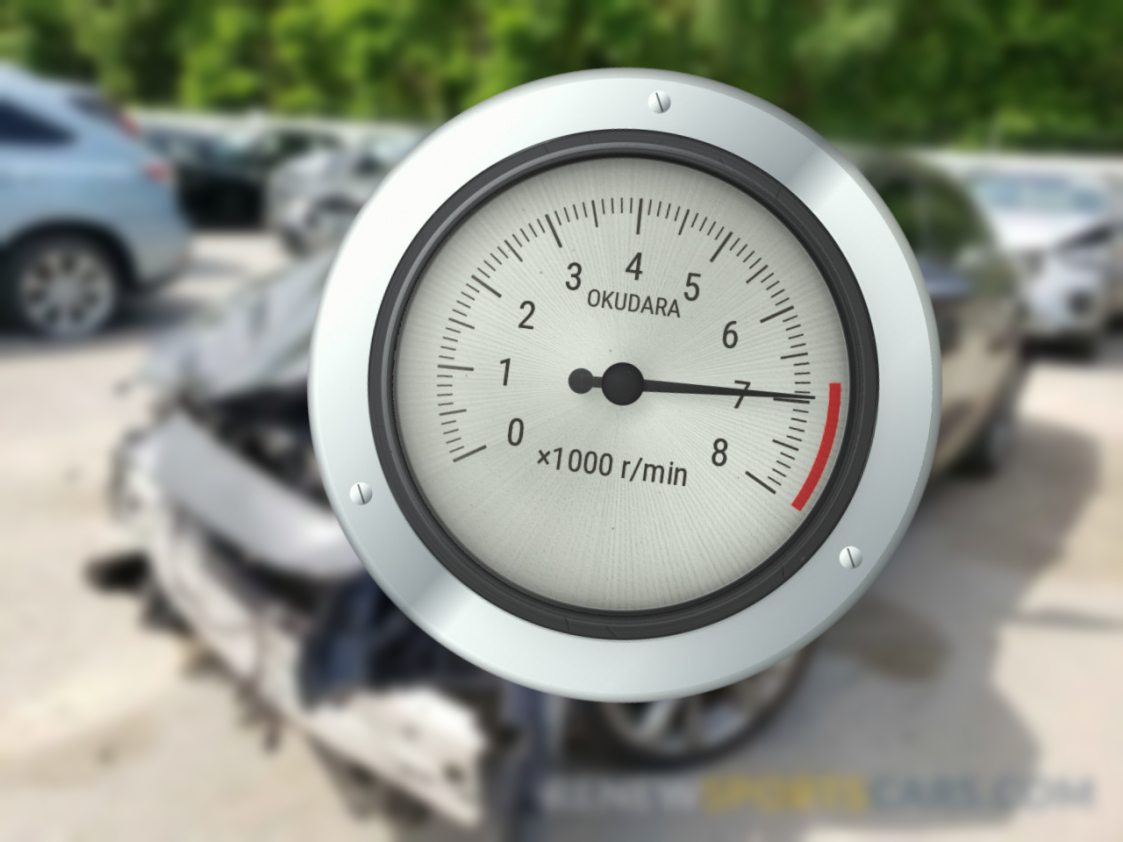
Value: 6950 rpm
